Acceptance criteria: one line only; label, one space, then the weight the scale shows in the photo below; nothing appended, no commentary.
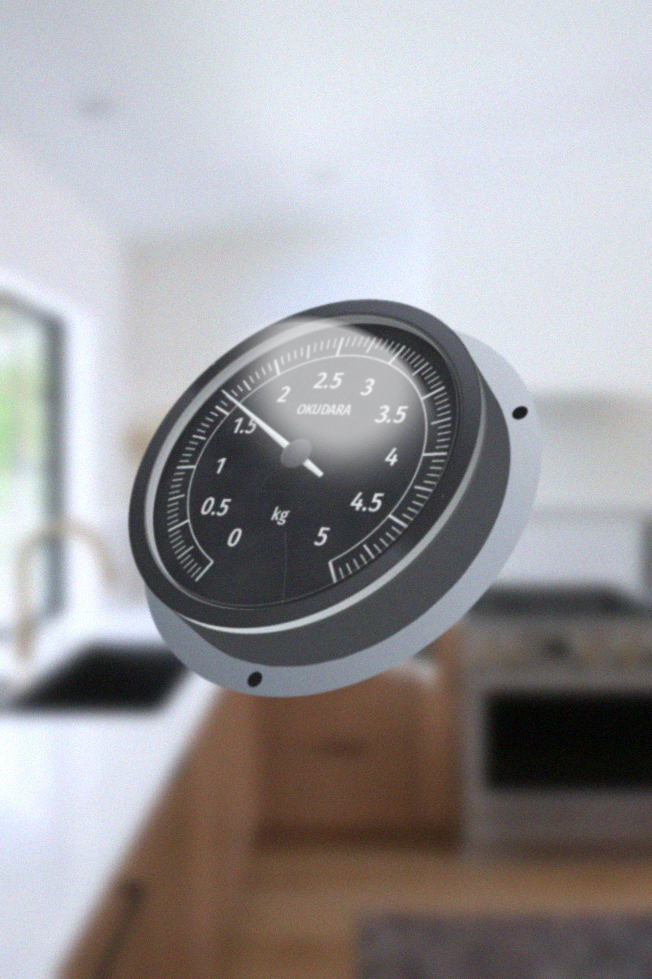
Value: 1.6 kg
